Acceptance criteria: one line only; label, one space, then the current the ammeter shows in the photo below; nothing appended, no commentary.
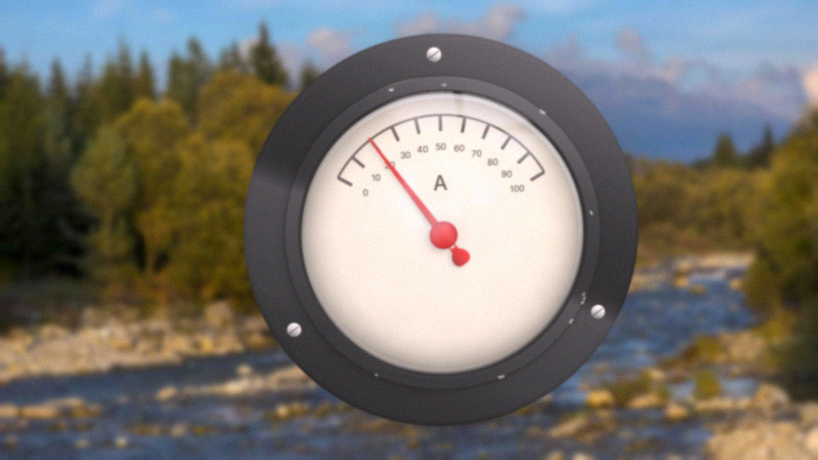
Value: 20 A
